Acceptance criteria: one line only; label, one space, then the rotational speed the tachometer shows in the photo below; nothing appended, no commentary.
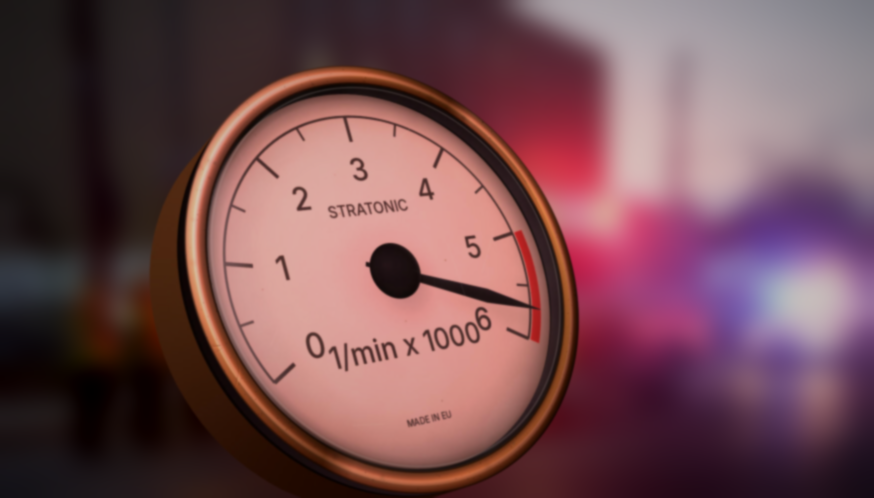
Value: 5750 rpm
